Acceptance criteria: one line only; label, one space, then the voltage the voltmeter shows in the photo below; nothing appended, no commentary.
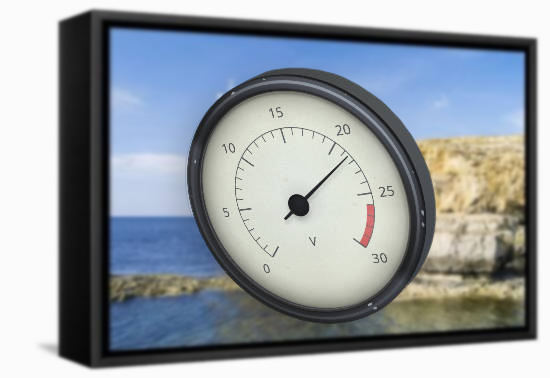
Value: 21.5 V
